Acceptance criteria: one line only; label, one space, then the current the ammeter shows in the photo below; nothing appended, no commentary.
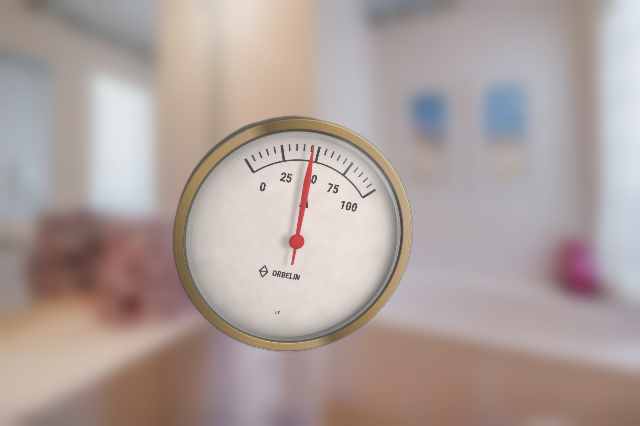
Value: 45 A
